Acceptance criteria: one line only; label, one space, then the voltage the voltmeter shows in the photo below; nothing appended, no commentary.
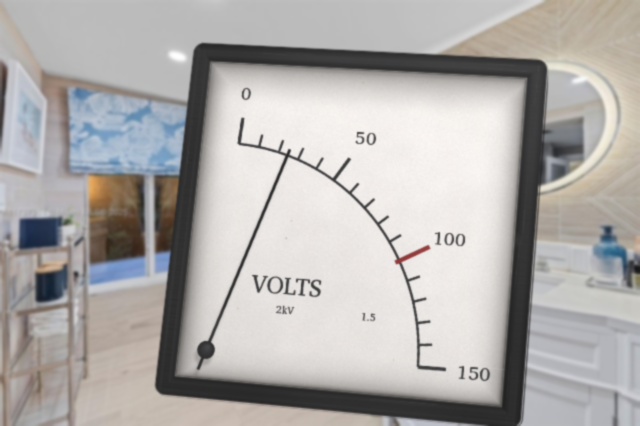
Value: 25 V
